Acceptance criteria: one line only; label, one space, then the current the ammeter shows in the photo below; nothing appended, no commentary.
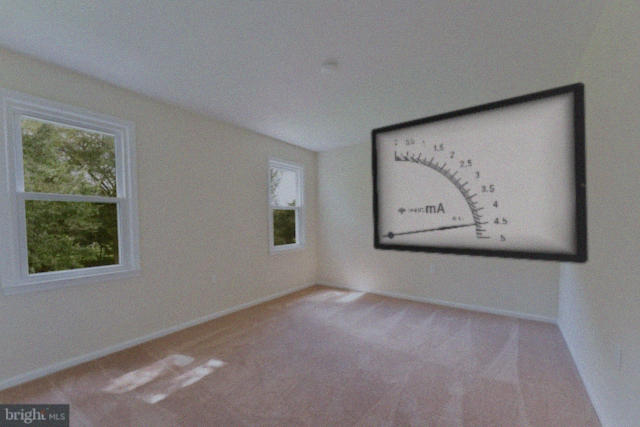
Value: 4.5 mA
